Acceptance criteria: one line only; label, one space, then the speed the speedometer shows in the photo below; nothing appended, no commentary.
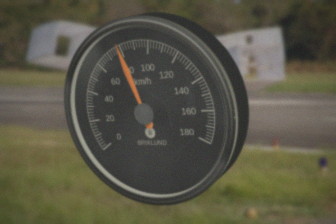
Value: 80 km/h
